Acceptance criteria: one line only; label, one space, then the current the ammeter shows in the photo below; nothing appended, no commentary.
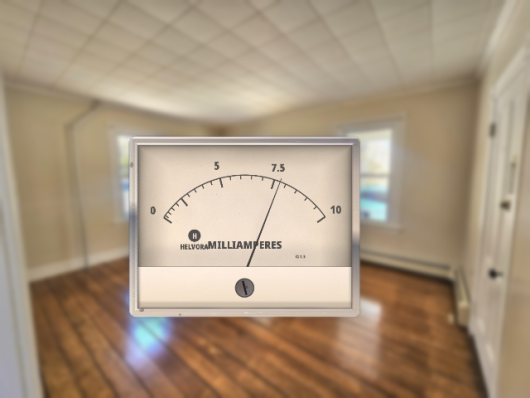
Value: 7.75 mA
